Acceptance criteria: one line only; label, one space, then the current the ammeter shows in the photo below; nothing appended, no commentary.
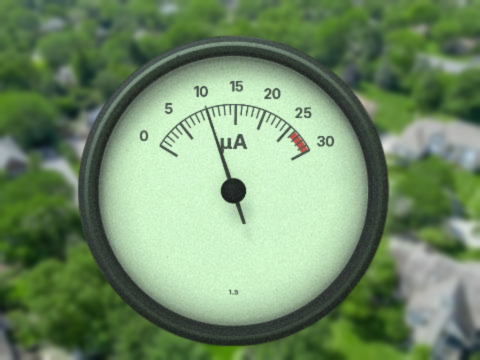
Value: 10 µA
